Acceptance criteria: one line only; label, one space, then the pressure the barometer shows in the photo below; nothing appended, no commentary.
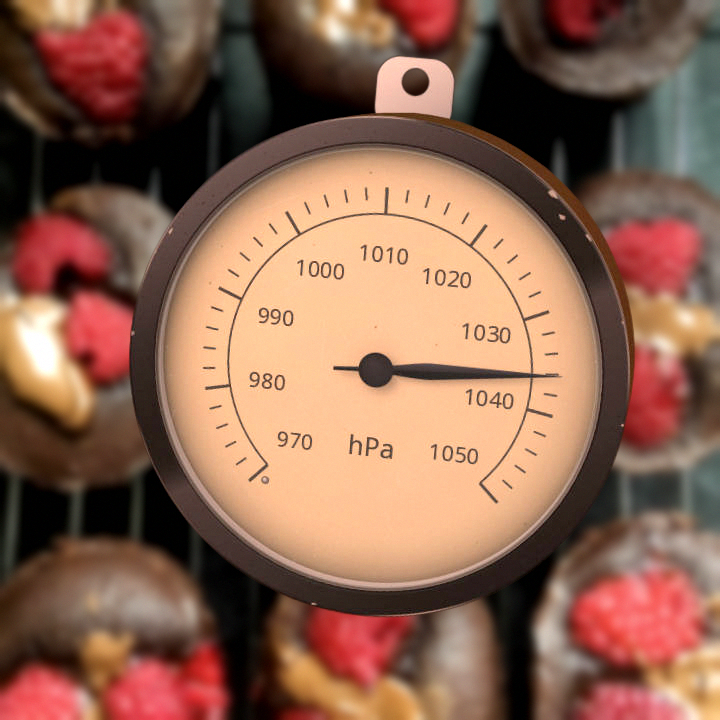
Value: 1036 hPa
